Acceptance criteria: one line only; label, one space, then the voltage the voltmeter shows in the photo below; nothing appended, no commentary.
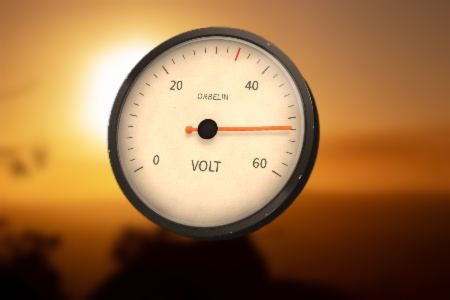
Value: 52 V
